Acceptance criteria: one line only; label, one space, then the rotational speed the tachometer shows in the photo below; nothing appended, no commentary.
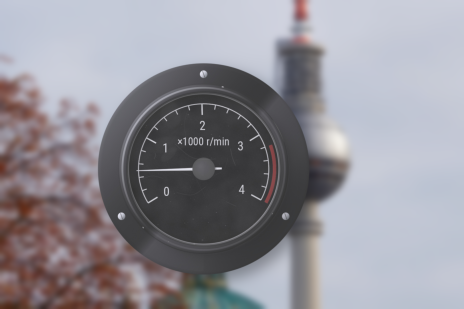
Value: 500 rpm
